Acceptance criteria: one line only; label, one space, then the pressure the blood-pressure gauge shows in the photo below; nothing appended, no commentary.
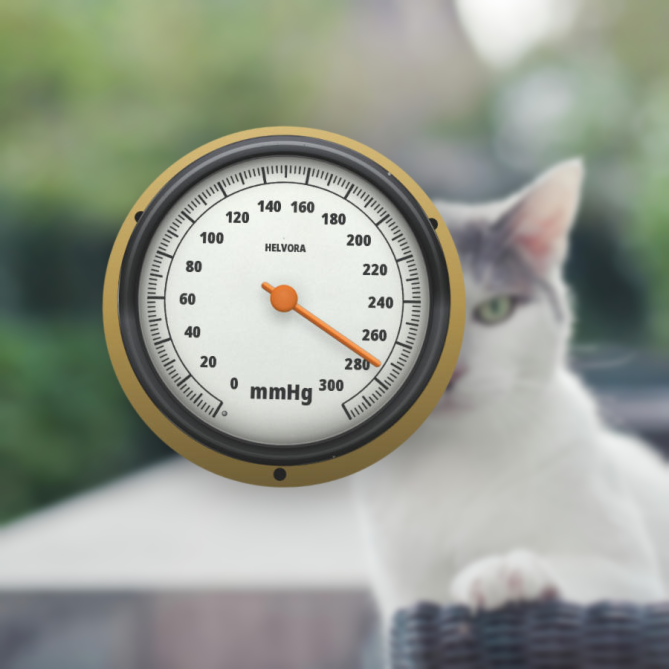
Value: 274 mmHg
